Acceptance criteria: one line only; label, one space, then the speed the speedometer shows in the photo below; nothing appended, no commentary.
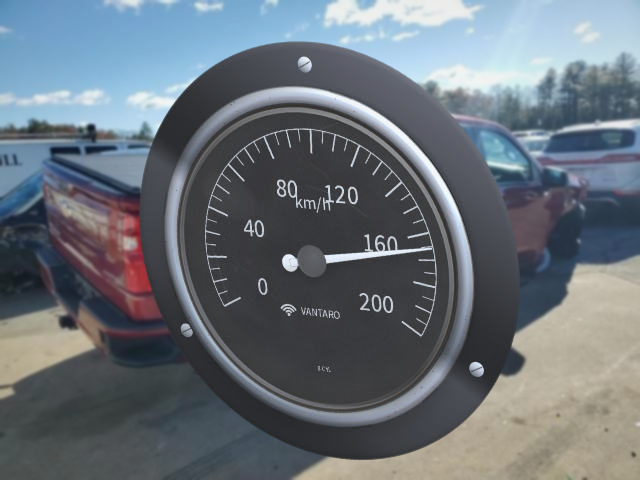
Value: 165 km/h
